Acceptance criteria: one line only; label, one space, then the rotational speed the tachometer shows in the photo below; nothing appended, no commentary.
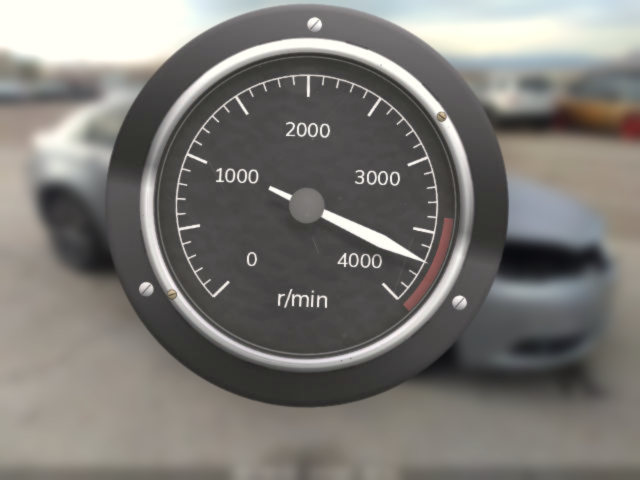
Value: 3700 rpm
